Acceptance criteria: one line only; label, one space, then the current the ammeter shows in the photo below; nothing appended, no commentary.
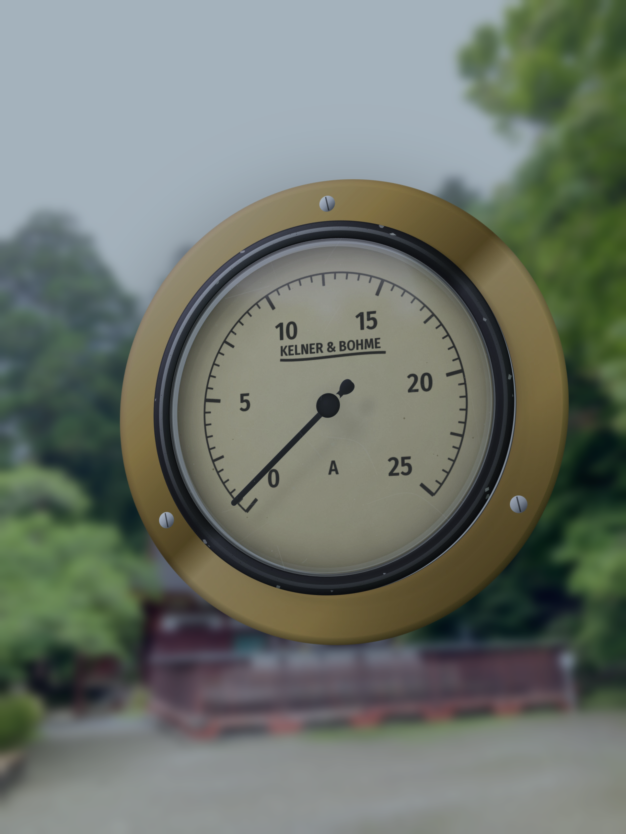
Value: 0.5 A
